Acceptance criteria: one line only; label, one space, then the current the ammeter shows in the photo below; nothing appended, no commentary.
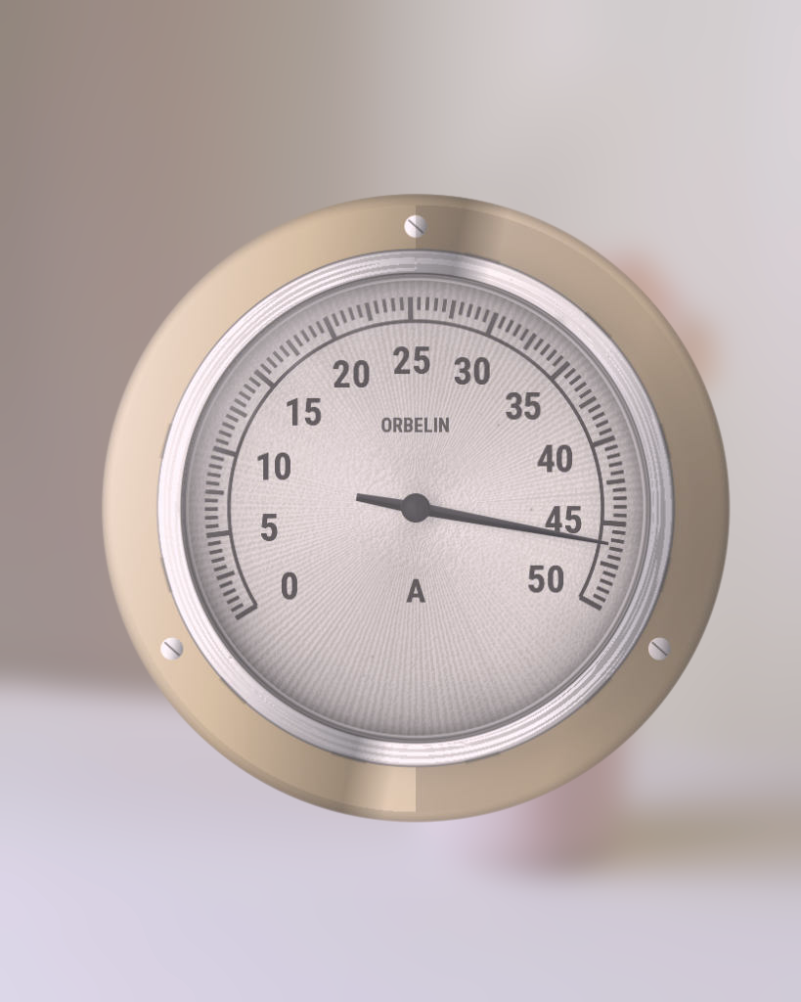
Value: 46.25 A
